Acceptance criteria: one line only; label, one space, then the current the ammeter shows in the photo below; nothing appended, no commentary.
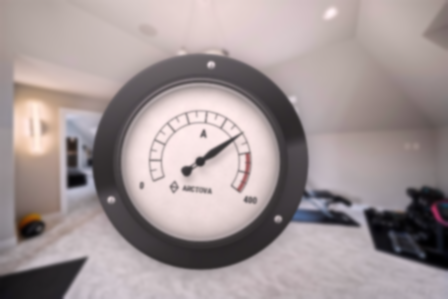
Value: 280 A
